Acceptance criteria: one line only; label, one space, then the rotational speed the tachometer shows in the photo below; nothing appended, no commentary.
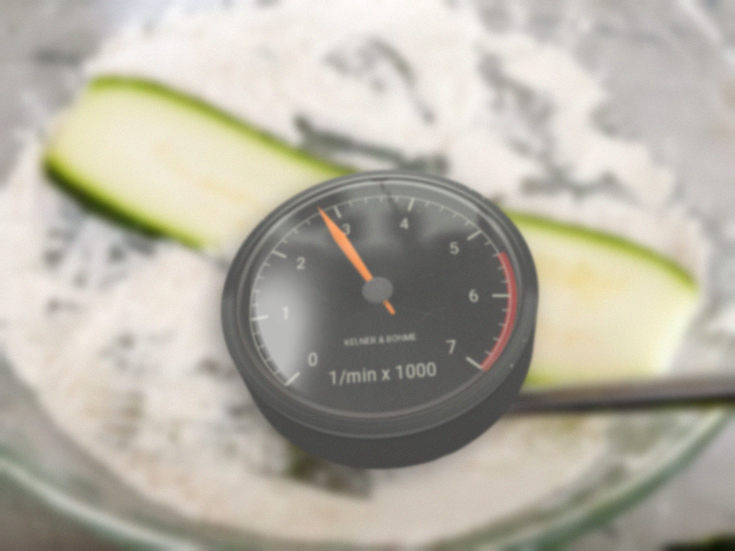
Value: 2800 rpm
